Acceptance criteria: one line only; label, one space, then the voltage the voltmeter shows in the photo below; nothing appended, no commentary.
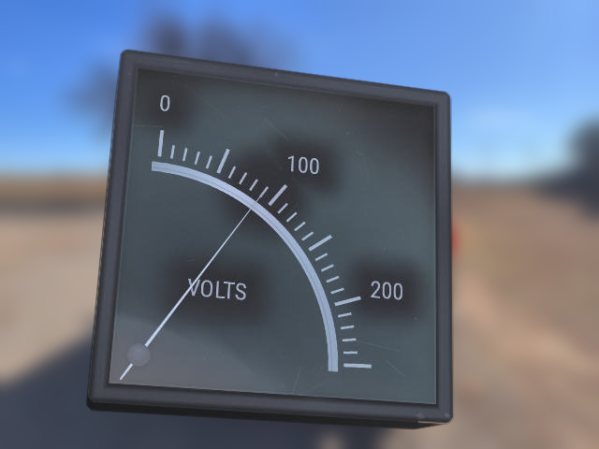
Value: 90 V
